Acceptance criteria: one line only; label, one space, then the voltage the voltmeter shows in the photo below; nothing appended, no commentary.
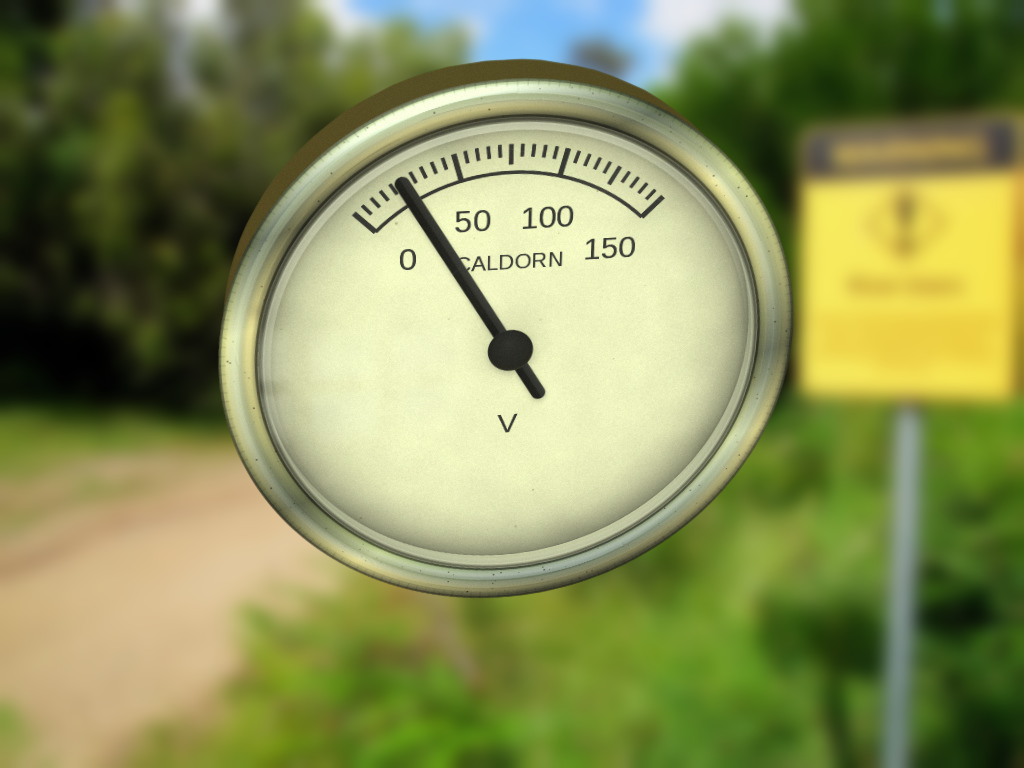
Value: 25 V
